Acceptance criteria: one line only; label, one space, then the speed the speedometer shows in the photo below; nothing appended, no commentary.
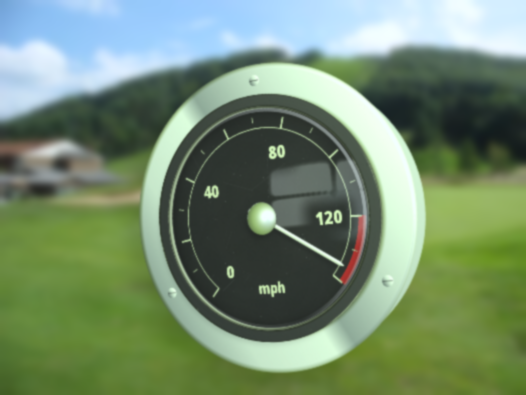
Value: 135 mph
